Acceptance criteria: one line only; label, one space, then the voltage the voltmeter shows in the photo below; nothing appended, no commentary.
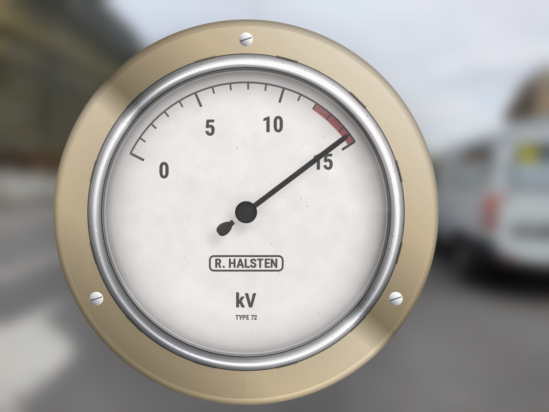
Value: 14.5 kV
